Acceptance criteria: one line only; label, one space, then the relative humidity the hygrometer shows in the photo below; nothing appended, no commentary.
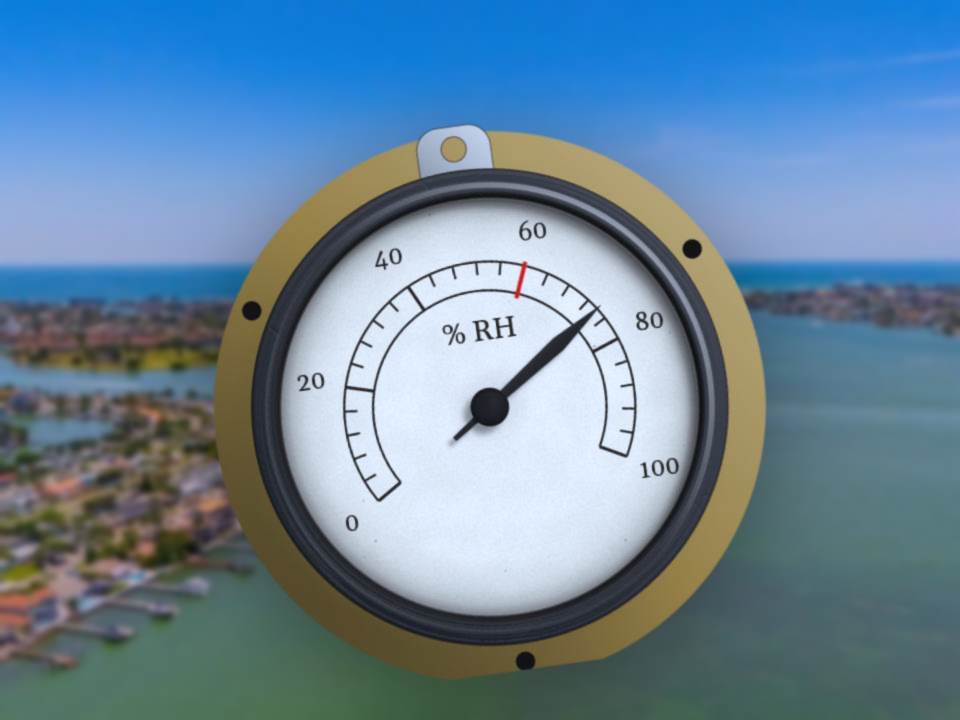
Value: 74 %
